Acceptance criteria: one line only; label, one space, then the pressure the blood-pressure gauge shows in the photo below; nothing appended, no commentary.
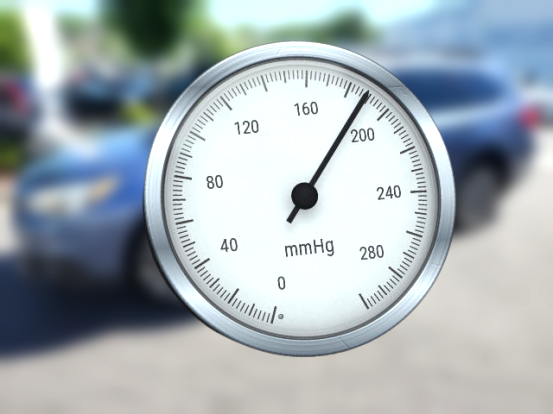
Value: 188 mmHg
